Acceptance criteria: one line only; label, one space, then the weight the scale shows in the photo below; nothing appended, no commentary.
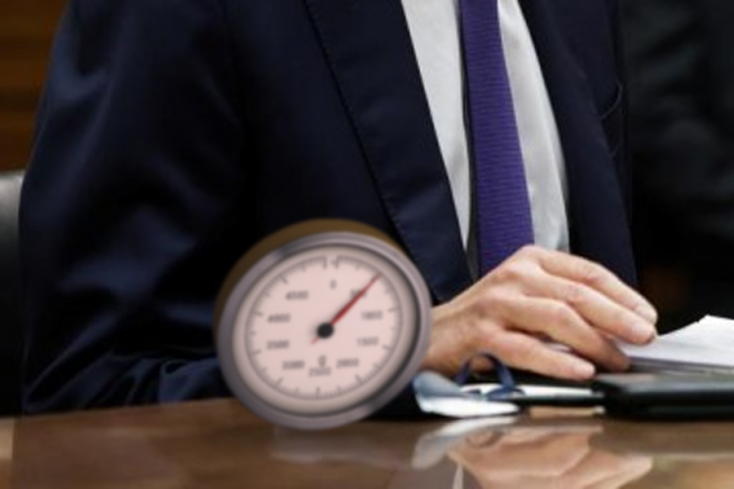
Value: 500 g
